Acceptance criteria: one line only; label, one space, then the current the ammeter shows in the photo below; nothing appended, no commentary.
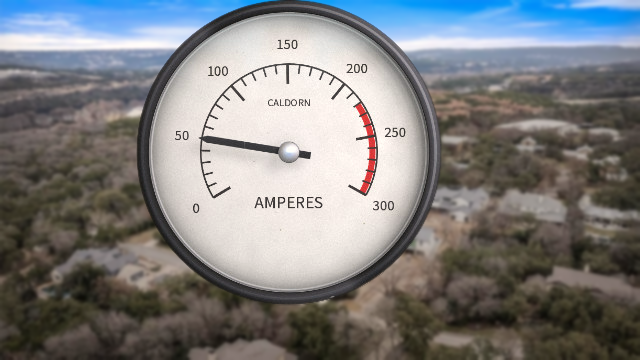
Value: 50 A
